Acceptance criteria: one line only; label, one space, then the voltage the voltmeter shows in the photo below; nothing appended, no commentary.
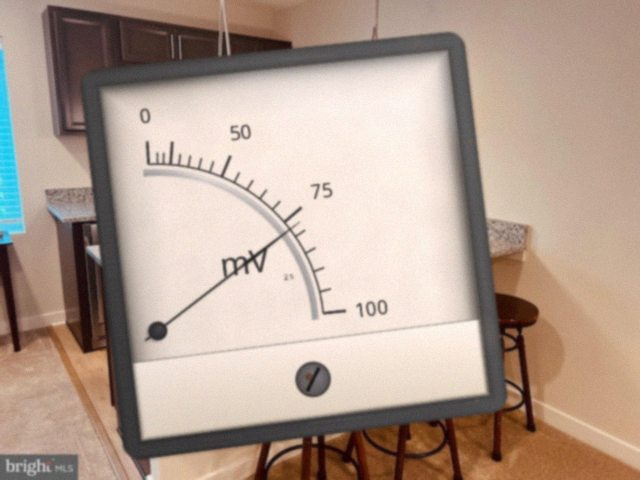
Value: 77.5 mV
